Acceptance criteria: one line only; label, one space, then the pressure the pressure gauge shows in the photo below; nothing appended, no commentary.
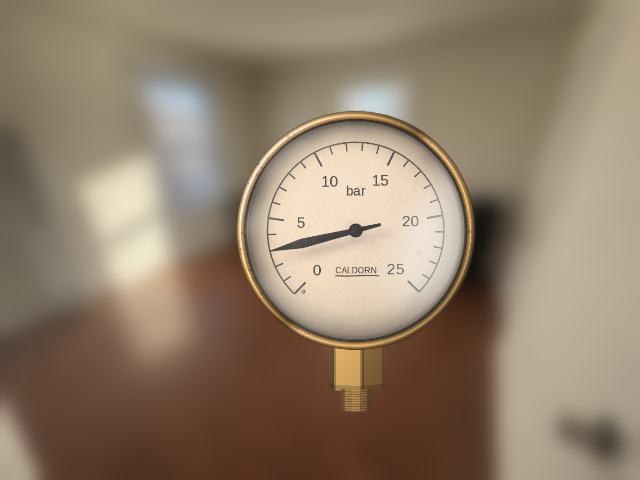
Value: 3 bar
